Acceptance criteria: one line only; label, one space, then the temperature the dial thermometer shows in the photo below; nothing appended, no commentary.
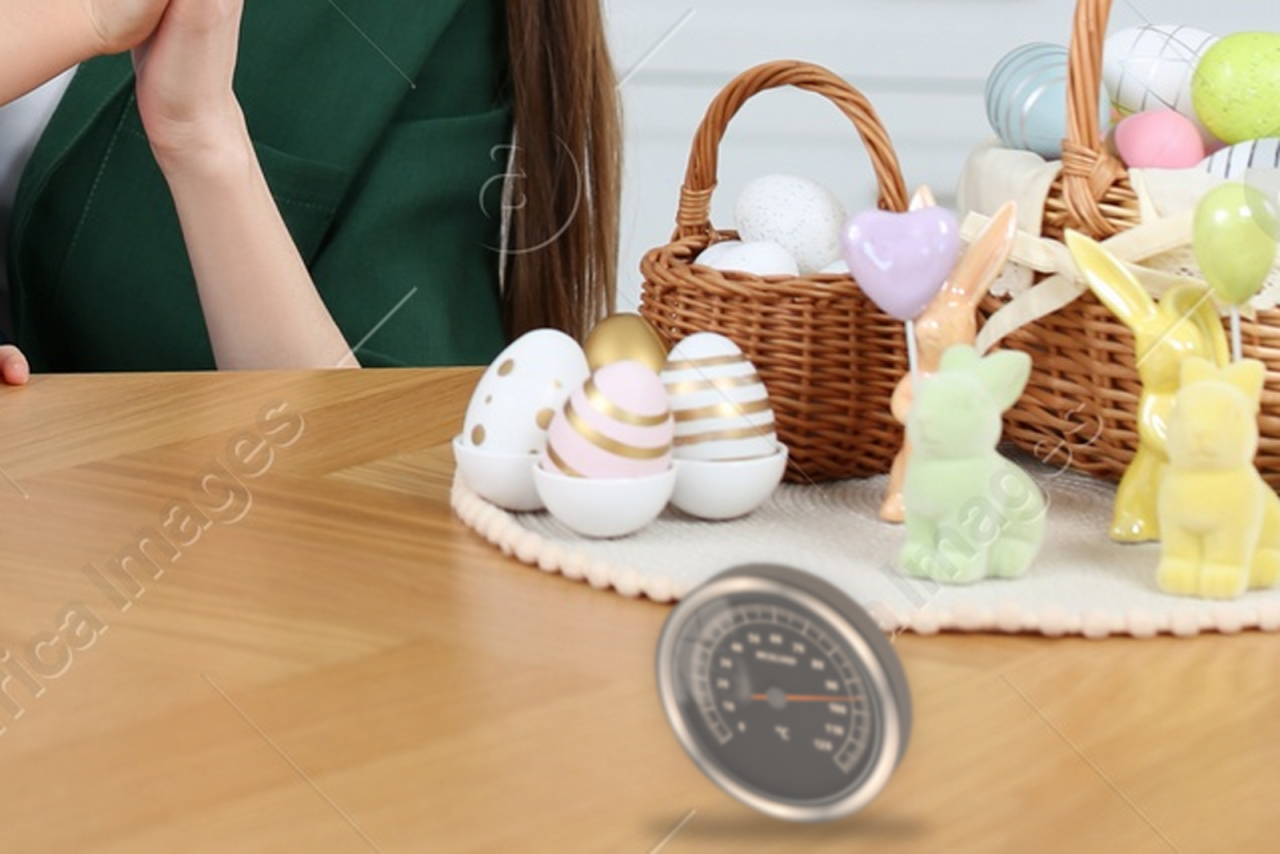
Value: 95 °C
